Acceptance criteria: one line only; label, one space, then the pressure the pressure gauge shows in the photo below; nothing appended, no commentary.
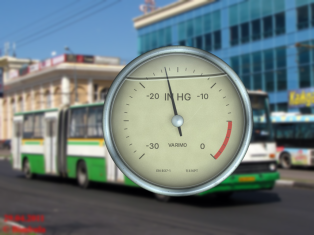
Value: -16.5 inHg
